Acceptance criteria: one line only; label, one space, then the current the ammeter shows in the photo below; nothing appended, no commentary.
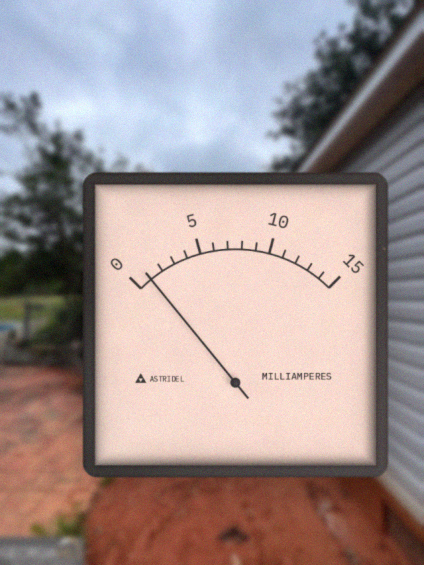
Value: 1 mA
